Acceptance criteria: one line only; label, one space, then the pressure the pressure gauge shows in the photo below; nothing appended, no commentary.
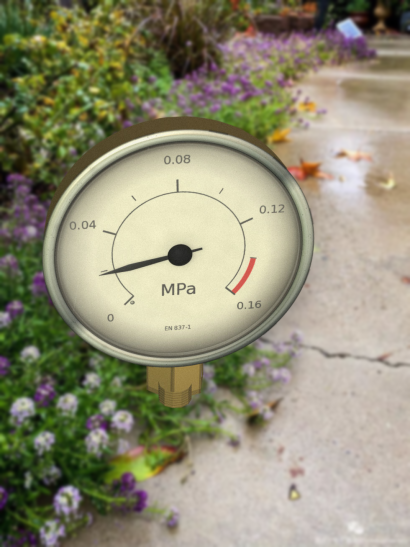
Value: 0.02 MPa
